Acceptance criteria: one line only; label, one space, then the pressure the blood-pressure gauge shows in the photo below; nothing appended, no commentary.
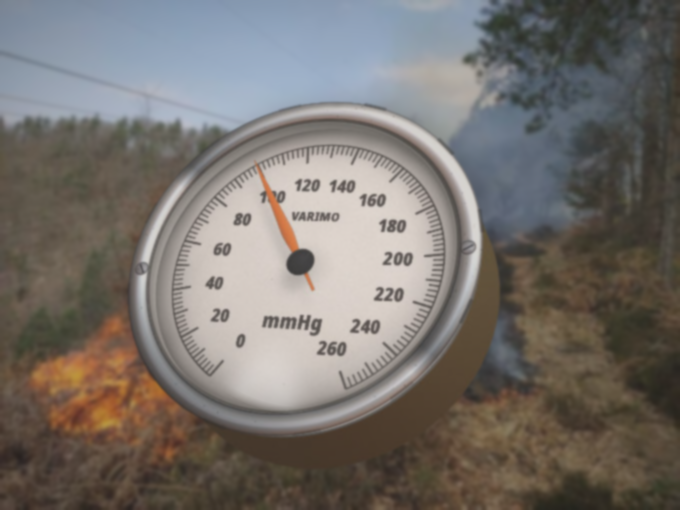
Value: 100 mmHg
